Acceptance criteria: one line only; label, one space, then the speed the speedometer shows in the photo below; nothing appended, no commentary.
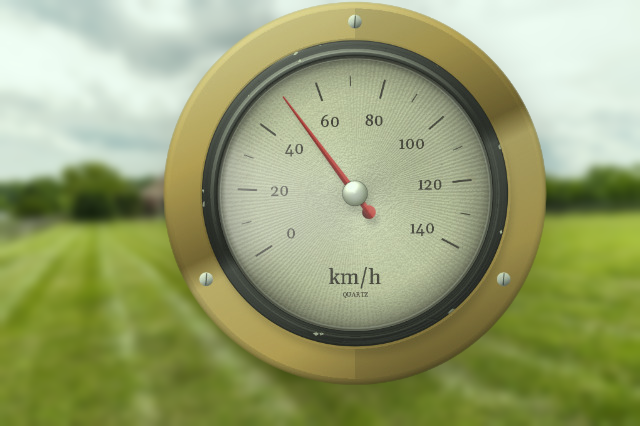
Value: 50 km/h
